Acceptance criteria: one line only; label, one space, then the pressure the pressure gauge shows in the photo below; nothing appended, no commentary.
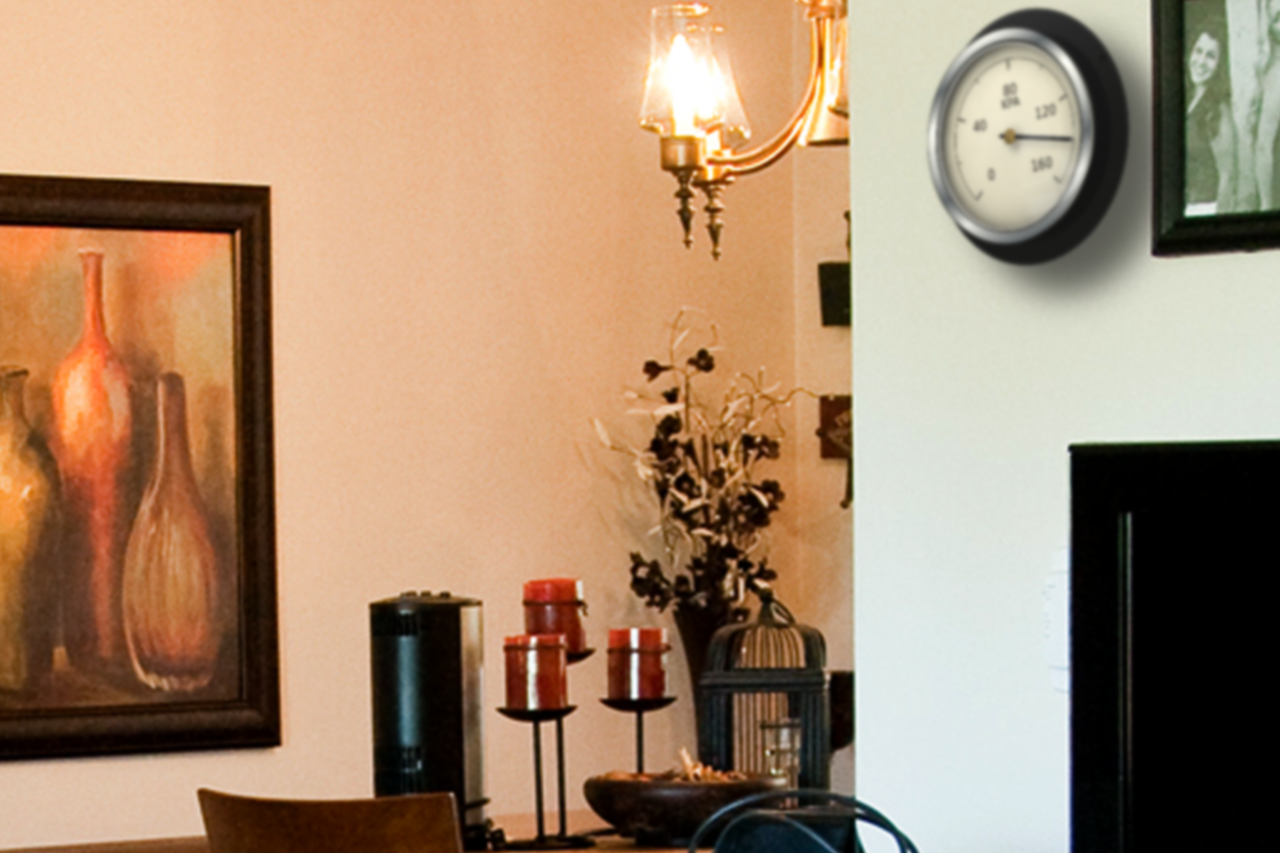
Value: 140 kPa
